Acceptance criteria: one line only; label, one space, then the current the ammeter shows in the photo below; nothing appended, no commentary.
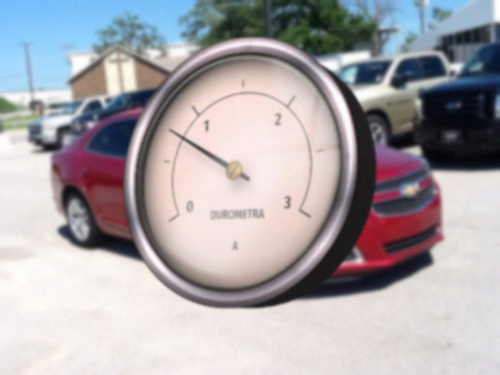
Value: 0.75 A
